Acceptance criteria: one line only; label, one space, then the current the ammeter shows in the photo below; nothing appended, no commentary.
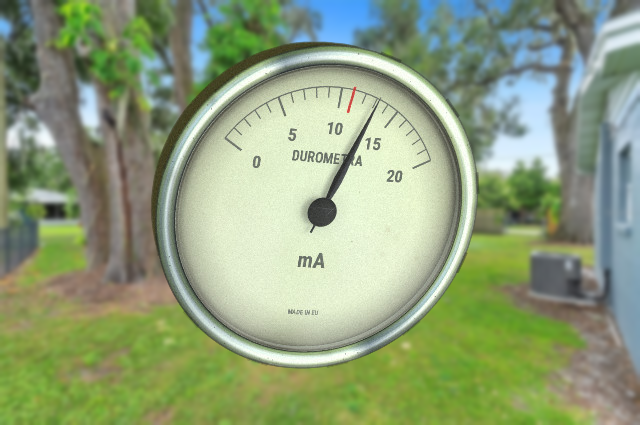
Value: 13 mA
